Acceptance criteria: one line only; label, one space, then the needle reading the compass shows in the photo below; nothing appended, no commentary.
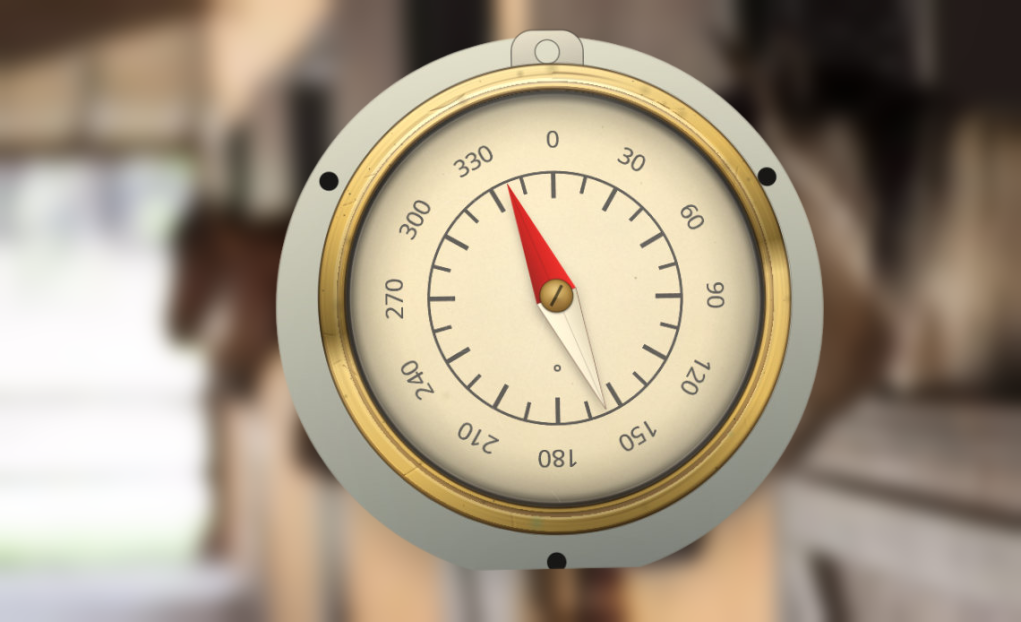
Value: 337.5 °
